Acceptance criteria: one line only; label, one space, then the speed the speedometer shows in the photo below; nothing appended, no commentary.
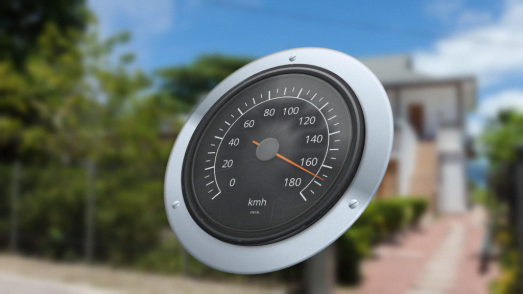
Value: 167.5 km/h
